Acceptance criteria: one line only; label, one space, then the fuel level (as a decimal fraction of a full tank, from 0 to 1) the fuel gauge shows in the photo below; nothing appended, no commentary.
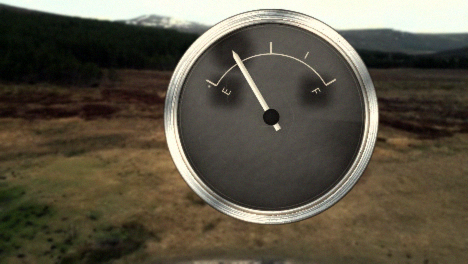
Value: 0.25
